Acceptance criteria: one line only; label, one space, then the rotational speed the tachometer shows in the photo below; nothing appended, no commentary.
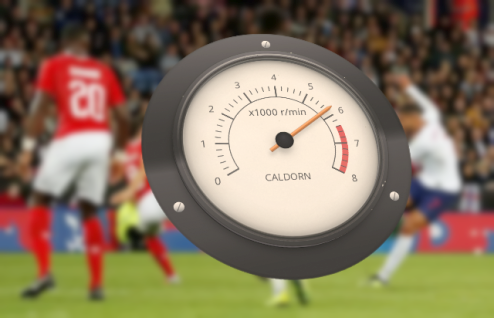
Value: 5800 rpm
